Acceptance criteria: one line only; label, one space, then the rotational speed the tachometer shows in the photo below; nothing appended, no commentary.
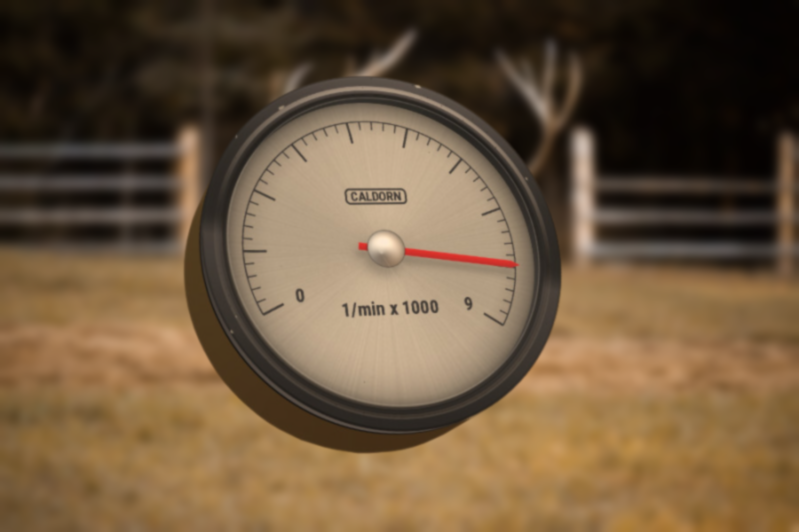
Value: 8000 rpm
